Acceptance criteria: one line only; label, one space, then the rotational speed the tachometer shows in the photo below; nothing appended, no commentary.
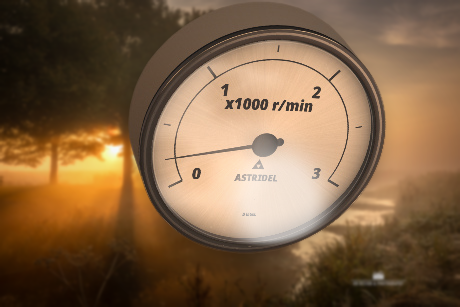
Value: 250 rpm
